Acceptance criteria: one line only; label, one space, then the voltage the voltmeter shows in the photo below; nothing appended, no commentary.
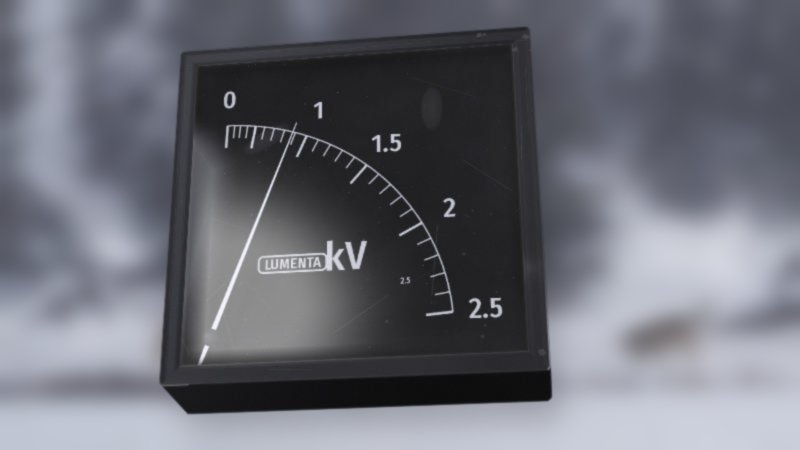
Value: 0.9 kV
